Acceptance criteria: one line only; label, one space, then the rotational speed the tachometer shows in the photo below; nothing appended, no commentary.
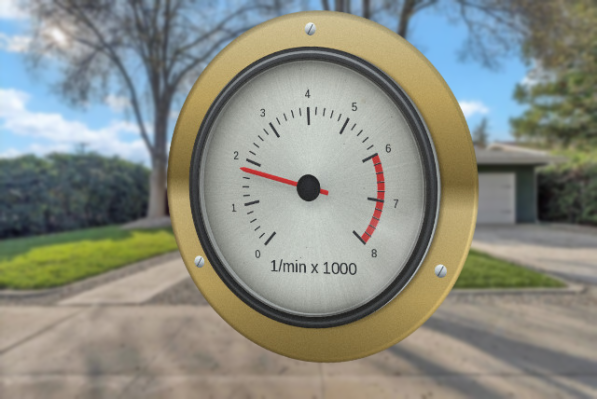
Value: 1800 rpm
